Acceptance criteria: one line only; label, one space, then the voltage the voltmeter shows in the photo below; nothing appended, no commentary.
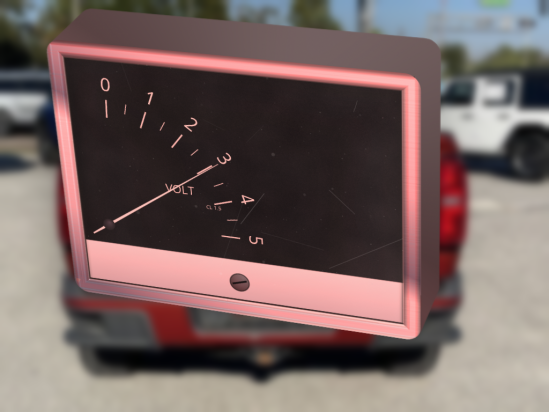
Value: 3 V
